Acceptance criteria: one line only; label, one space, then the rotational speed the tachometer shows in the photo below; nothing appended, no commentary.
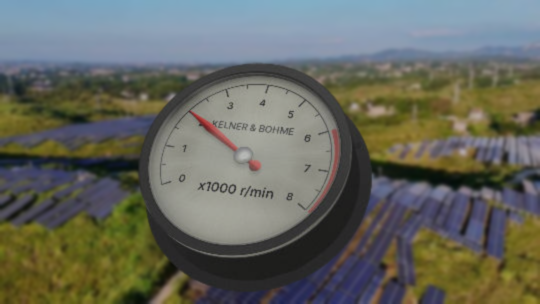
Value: 2000 rpm
